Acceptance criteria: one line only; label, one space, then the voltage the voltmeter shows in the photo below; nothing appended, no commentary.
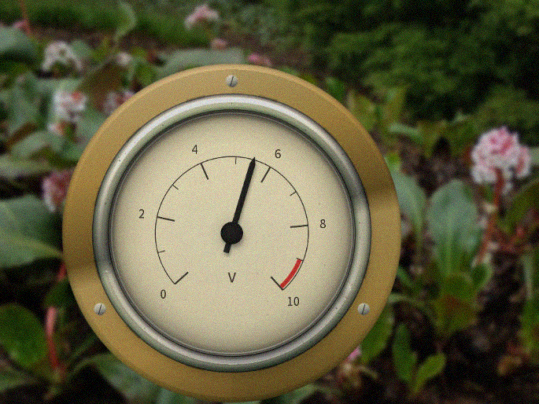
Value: 5.5 V
